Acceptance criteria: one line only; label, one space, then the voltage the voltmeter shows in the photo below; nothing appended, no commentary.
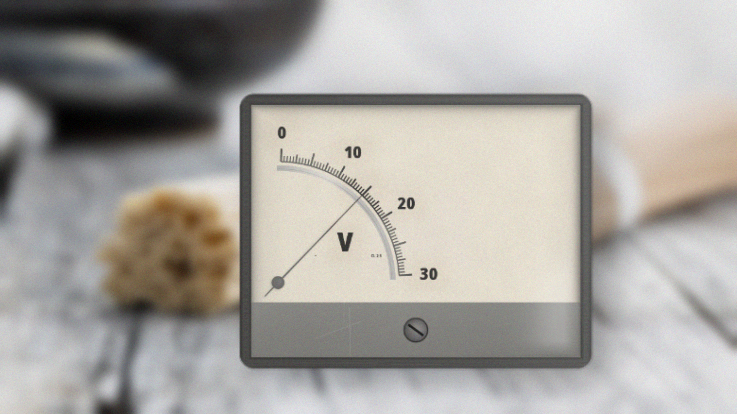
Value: 15 V
